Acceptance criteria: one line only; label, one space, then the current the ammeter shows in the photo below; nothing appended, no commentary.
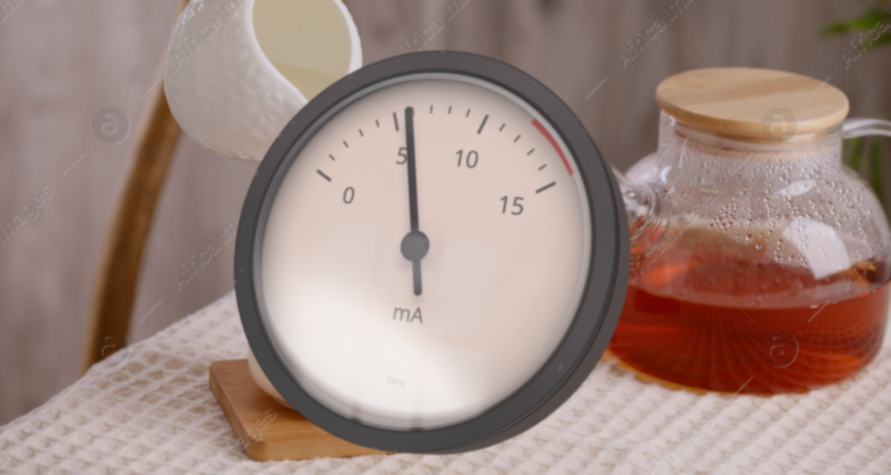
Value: 6 mA
